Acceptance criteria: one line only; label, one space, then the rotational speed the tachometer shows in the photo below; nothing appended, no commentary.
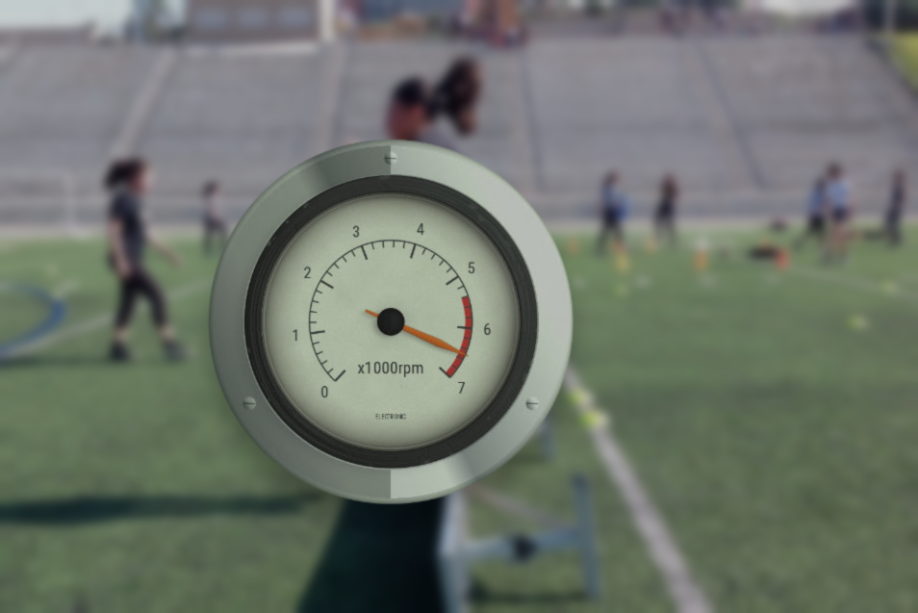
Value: 6500 rpm
